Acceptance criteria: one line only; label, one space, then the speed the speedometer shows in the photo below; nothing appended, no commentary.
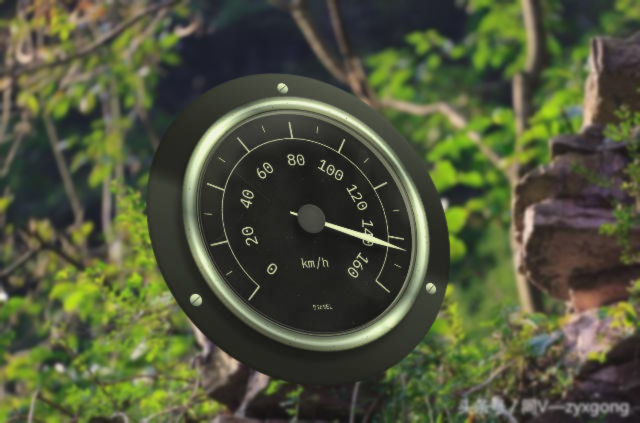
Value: 145 km/h
